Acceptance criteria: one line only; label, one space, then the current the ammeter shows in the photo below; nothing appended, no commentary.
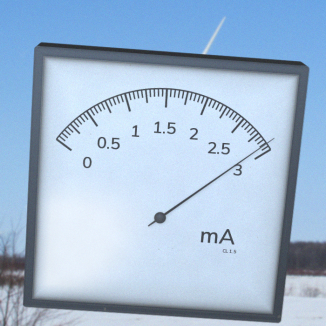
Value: 2.9 mA
